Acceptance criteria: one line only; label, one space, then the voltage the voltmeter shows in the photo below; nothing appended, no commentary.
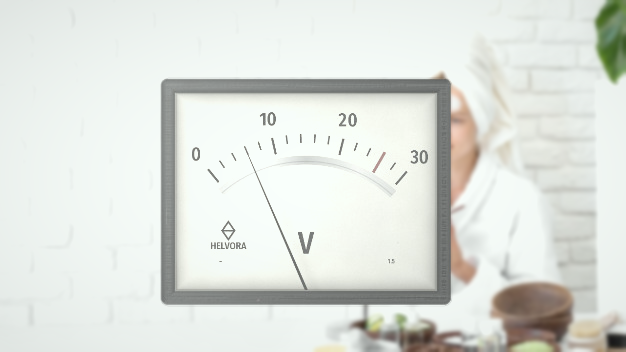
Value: 6 V
